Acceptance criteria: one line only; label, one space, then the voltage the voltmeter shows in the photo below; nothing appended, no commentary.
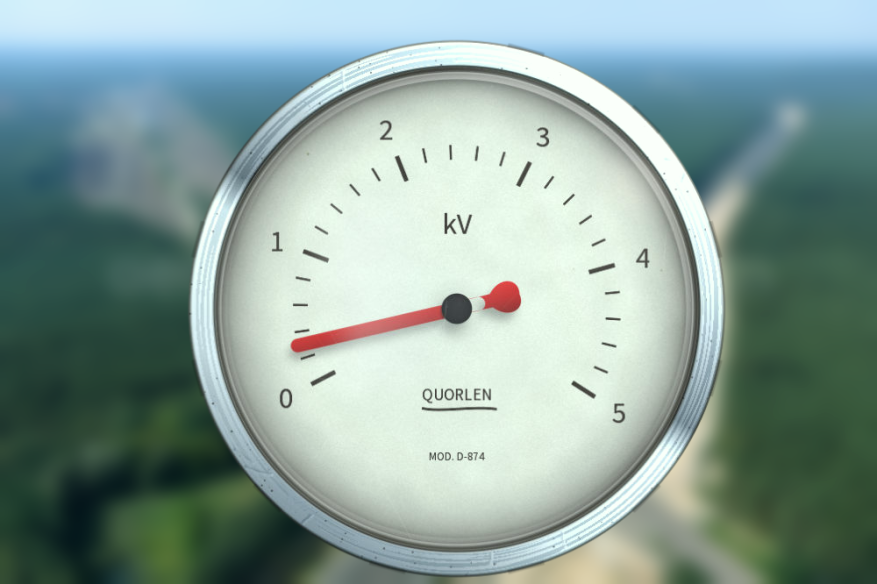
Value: 0.3 kV
